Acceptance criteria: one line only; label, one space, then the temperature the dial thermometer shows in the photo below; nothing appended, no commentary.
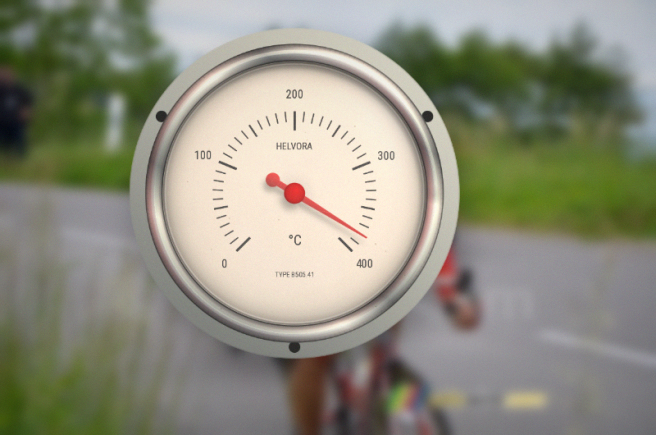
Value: 380 °C
